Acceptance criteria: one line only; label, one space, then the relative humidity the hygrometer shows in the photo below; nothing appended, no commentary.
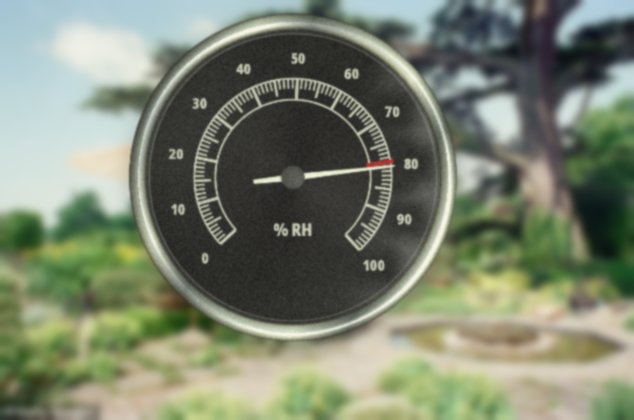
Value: 80 %
